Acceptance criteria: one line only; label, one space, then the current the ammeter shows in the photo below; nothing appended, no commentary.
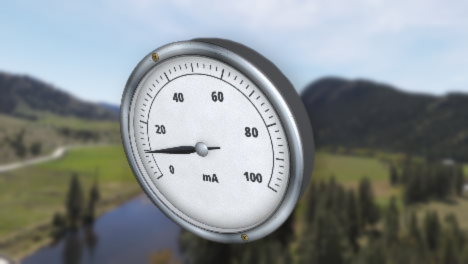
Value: 10 mA
